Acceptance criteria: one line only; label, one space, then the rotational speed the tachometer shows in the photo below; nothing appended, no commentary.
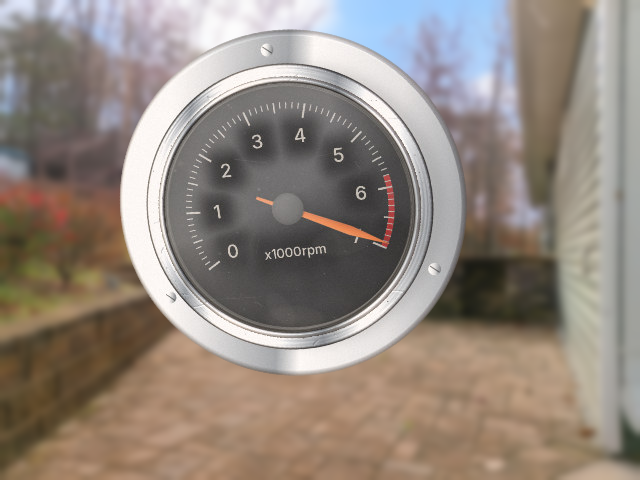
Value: 6900 rpm
